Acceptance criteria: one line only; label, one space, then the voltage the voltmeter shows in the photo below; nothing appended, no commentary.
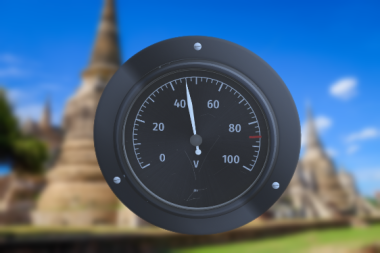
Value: 46 V
